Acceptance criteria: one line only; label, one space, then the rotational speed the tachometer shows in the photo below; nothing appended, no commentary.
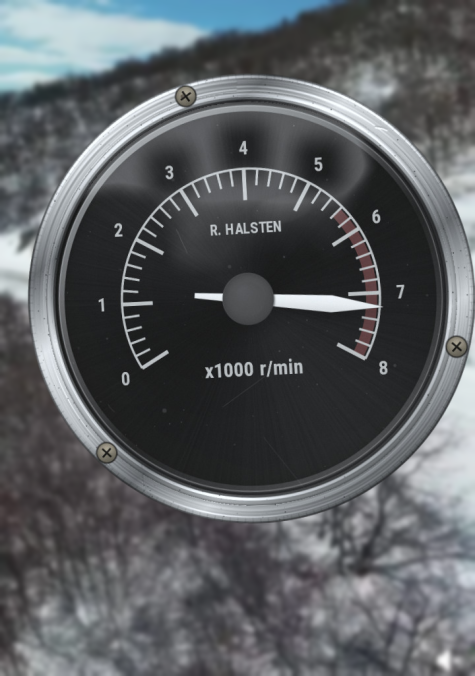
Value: 7200 rpm
